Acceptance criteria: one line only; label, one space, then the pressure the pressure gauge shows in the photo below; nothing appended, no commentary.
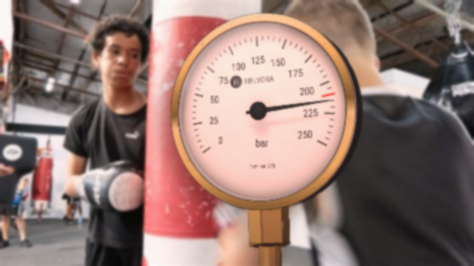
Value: 215 bar
